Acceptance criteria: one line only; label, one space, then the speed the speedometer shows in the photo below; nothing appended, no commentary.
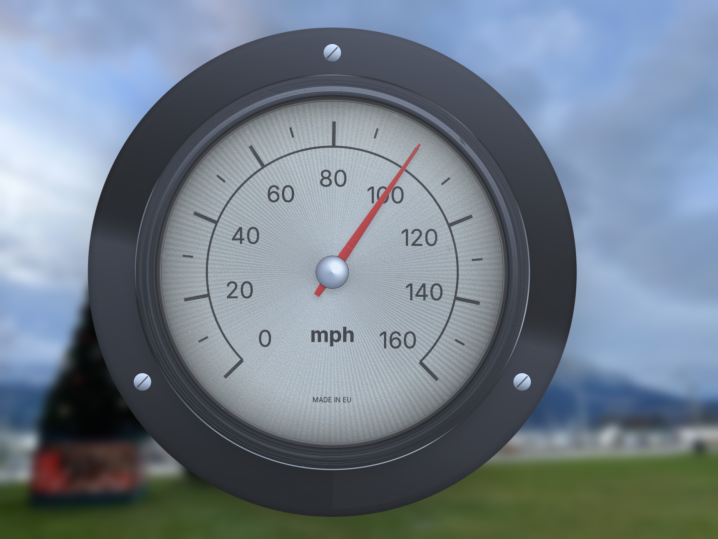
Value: 100 mph
